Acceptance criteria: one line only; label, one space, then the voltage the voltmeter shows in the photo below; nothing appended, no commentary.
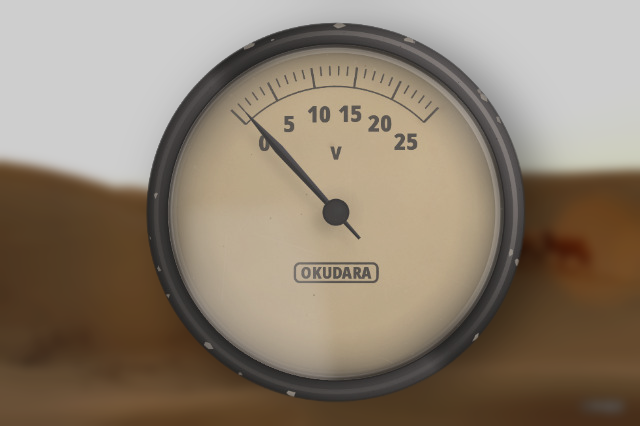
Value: 1 V
